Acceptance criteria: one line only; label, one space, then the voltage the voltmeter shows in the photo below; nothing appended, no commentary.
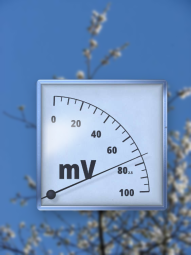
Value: 75 mV
